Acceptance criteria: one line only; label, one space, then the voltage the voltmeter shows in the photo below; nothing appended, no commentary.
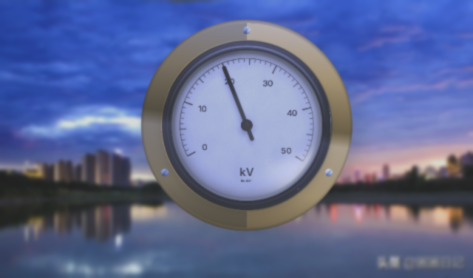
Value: 20 kV
